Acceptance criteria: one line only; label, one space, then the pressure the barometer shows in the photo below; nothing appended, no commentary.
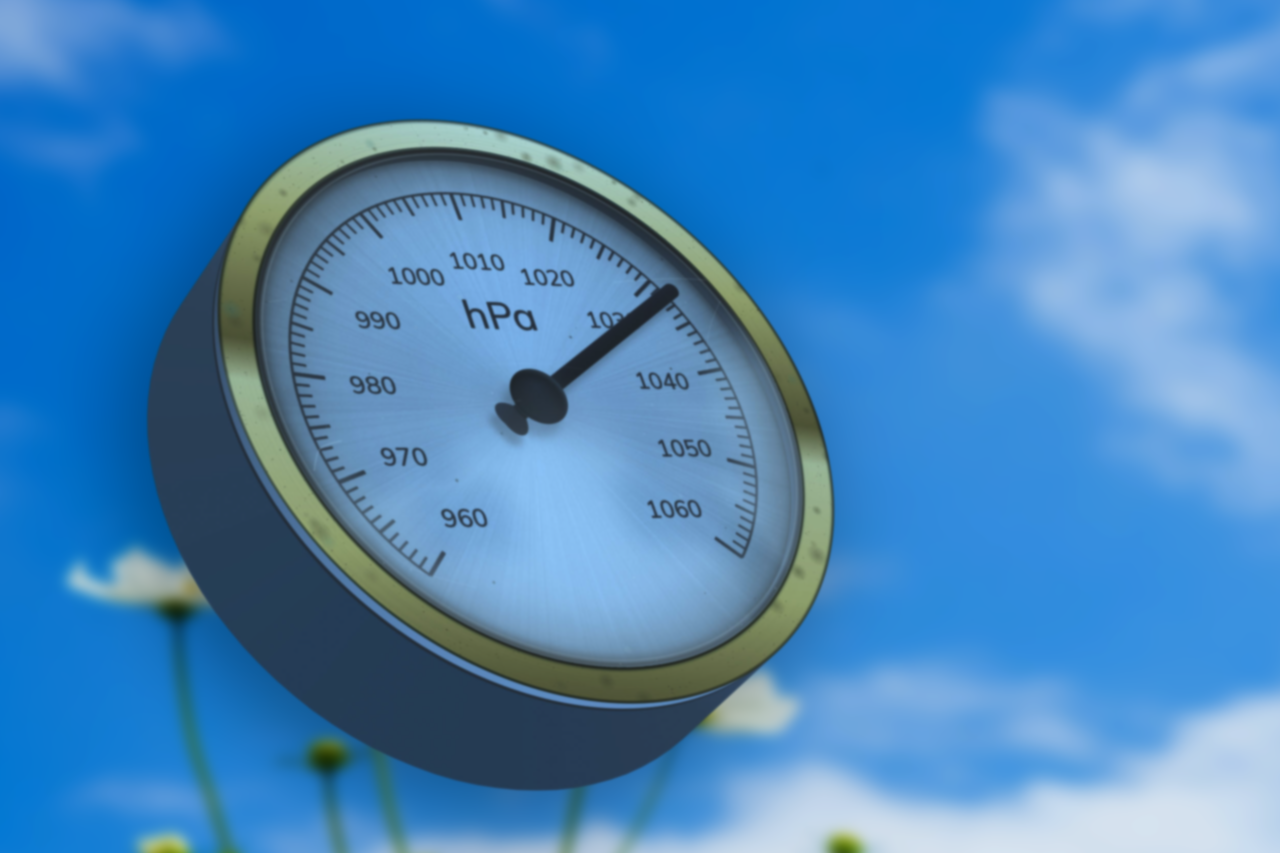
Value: 1032 hPa
